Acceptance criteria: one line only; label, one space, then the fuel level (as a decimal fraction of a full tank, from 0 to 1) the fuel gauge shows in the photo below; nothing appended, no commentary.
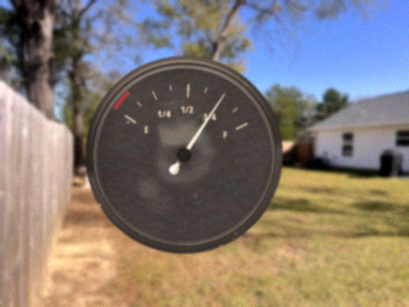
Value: 0.75
